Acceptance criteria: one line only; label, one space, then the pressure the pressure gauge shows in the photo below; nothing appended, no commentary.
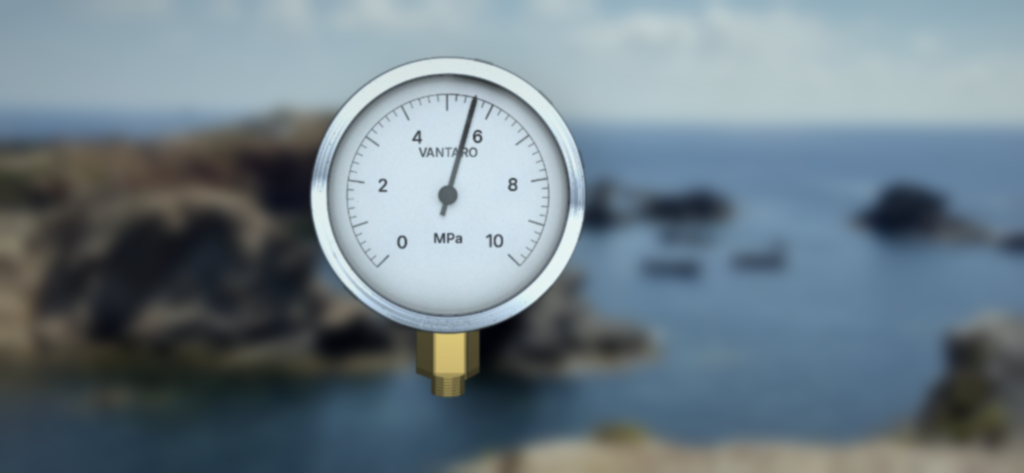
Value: 5.6 MPa
